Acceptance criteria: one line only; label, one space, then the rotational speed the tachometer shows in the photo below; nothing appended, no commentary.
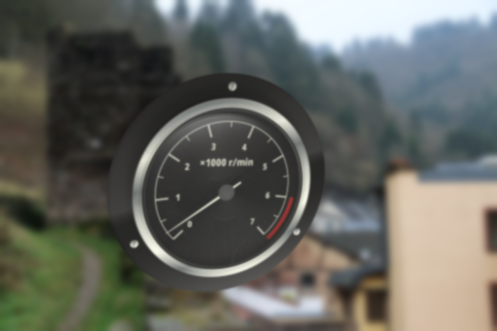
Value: 250 rpm
